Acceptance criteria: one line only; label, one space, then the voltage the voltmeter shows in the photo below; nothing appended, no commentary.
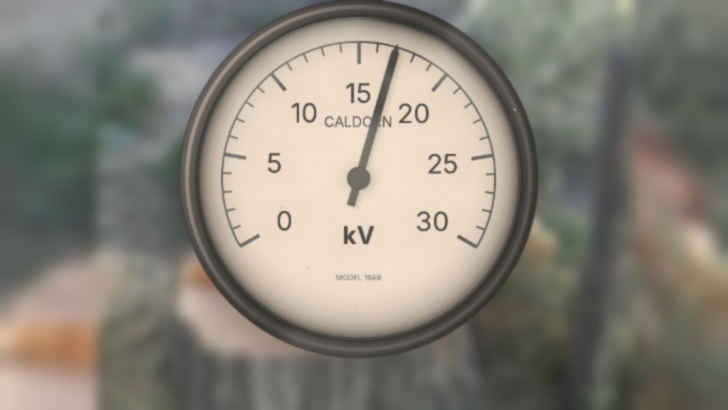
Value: 17 kV
